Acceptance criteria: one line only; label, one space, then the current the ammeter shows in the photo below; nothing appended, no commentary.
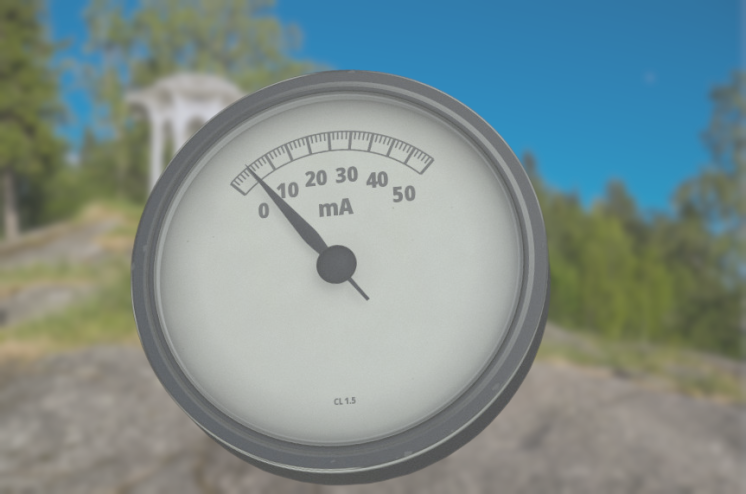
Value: 5 mA
